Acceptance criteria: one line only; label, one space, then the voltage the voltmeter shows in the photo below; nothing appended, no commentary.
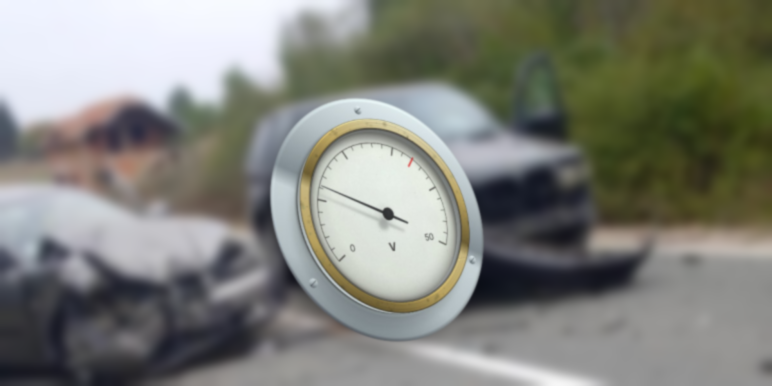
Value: 12 V
